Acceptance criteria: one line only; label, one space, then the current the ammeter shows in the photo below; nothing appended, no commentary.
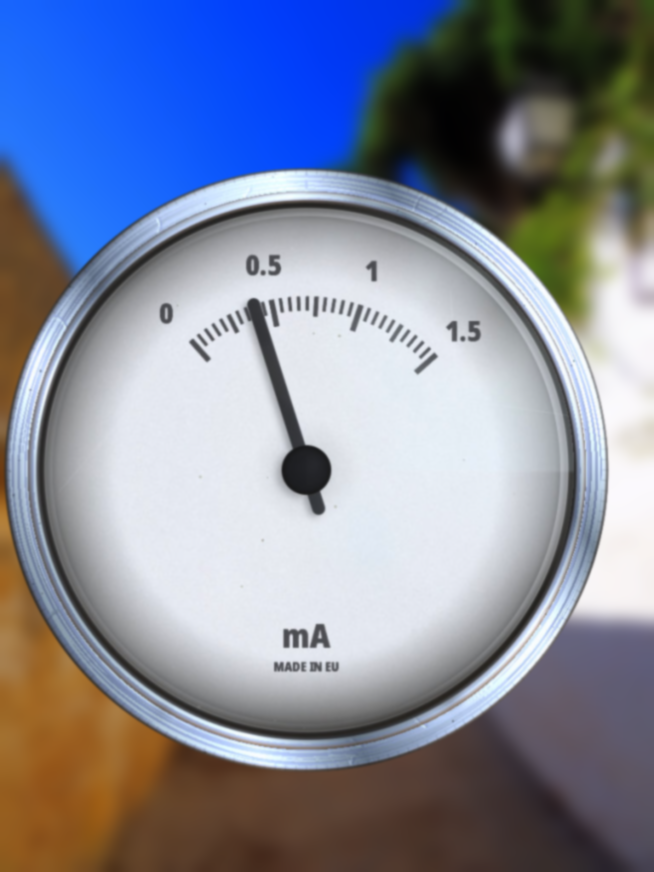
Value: 0.4 mA
